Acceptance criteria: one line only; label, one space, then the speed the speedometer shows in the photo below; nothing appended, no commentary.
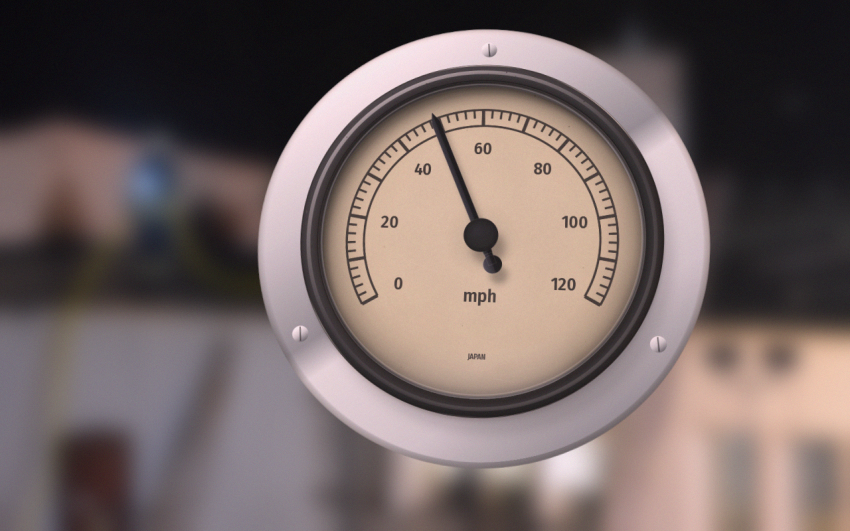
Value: 49 mph
